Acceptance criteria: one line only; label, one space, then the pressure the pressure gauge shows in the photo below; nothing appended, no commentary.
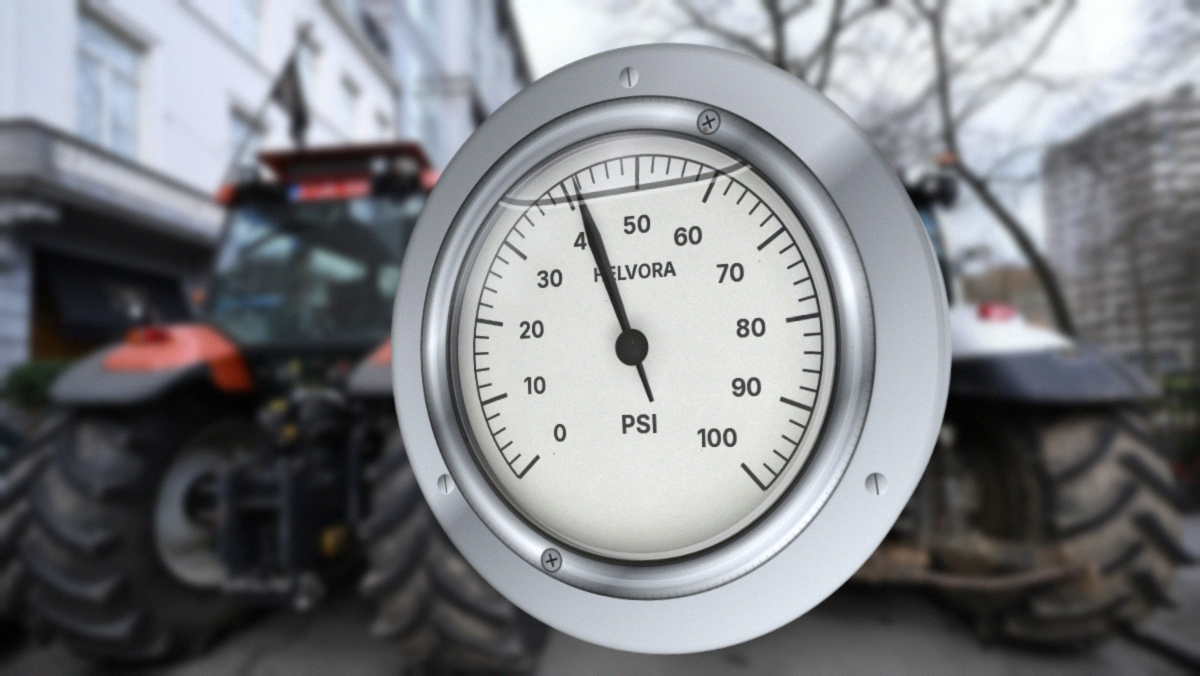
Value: 42 psi
